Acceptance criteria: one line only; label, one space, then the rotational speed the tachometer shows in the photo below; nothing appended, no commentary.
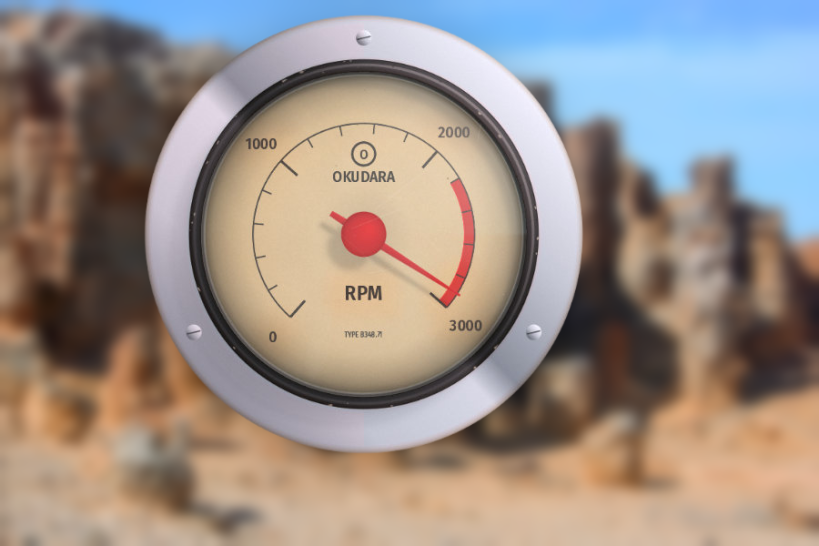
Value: 2900 rpm
